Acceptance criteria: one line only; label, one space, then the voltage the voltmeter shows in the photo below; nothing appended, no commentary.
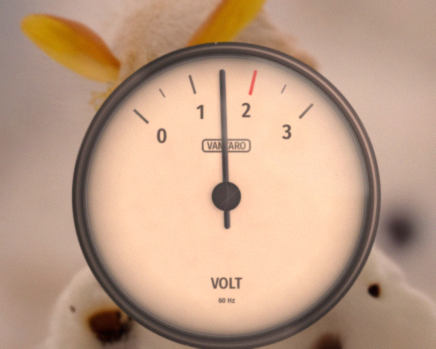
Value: 1.5 V
